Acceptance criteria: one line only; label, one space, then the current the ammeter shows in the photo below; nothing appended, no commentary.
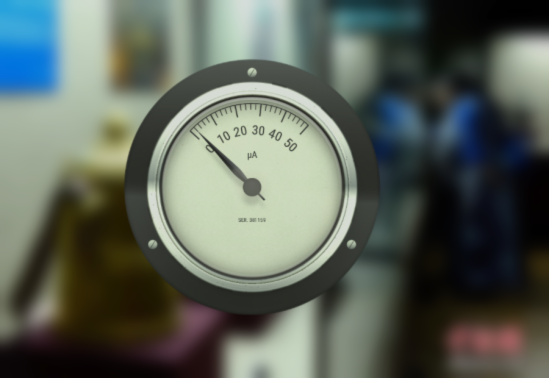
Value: 2 µA
